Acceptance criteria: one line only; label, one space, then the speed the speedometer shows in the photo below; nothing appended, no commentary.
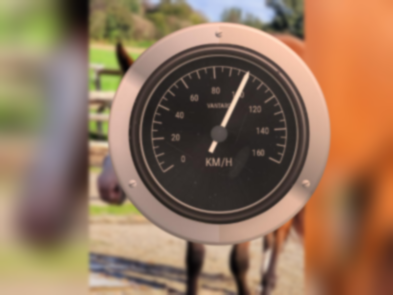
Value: 100 km/h
